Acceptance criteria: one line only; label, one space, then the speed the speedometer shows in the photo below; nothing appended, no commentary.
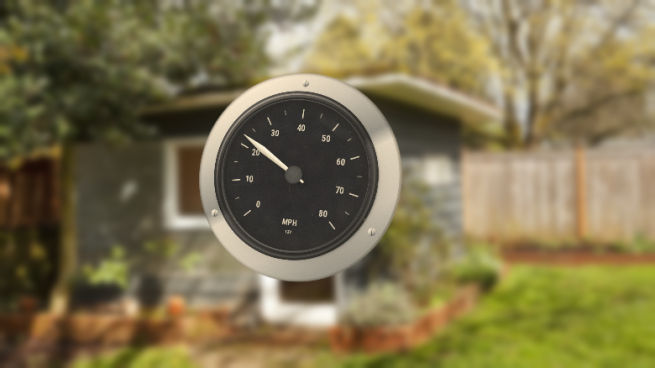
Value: 22.5 mph
